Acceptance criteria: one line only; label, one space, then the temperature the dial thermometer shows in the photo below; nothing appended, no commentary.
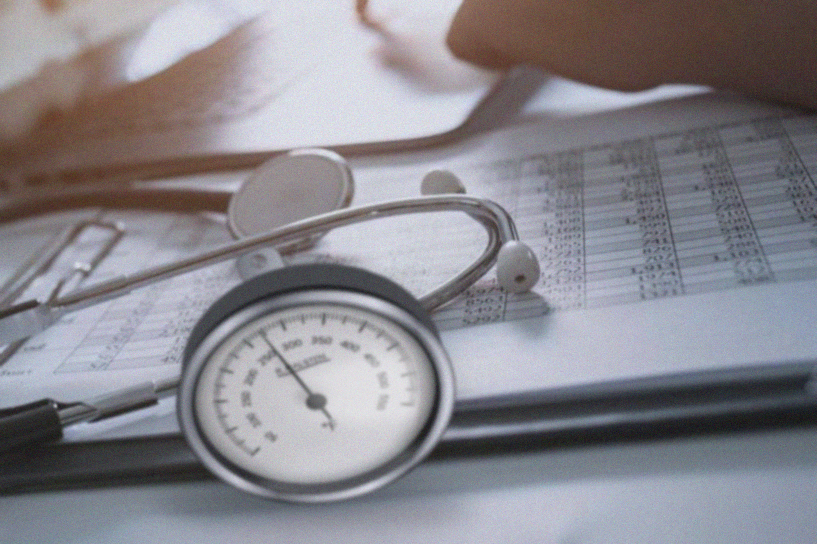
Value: 275 °F
